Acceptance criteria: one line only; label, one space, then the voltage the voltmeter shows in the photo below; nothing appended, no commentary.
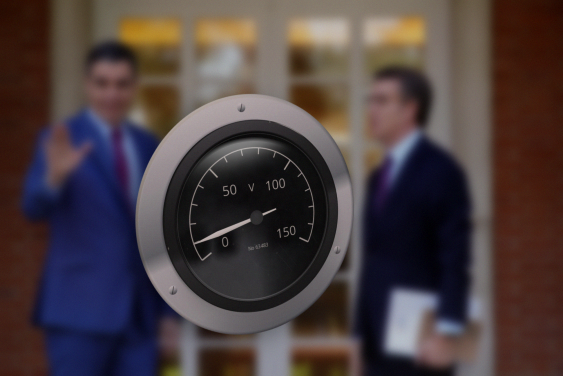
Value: 10 V
